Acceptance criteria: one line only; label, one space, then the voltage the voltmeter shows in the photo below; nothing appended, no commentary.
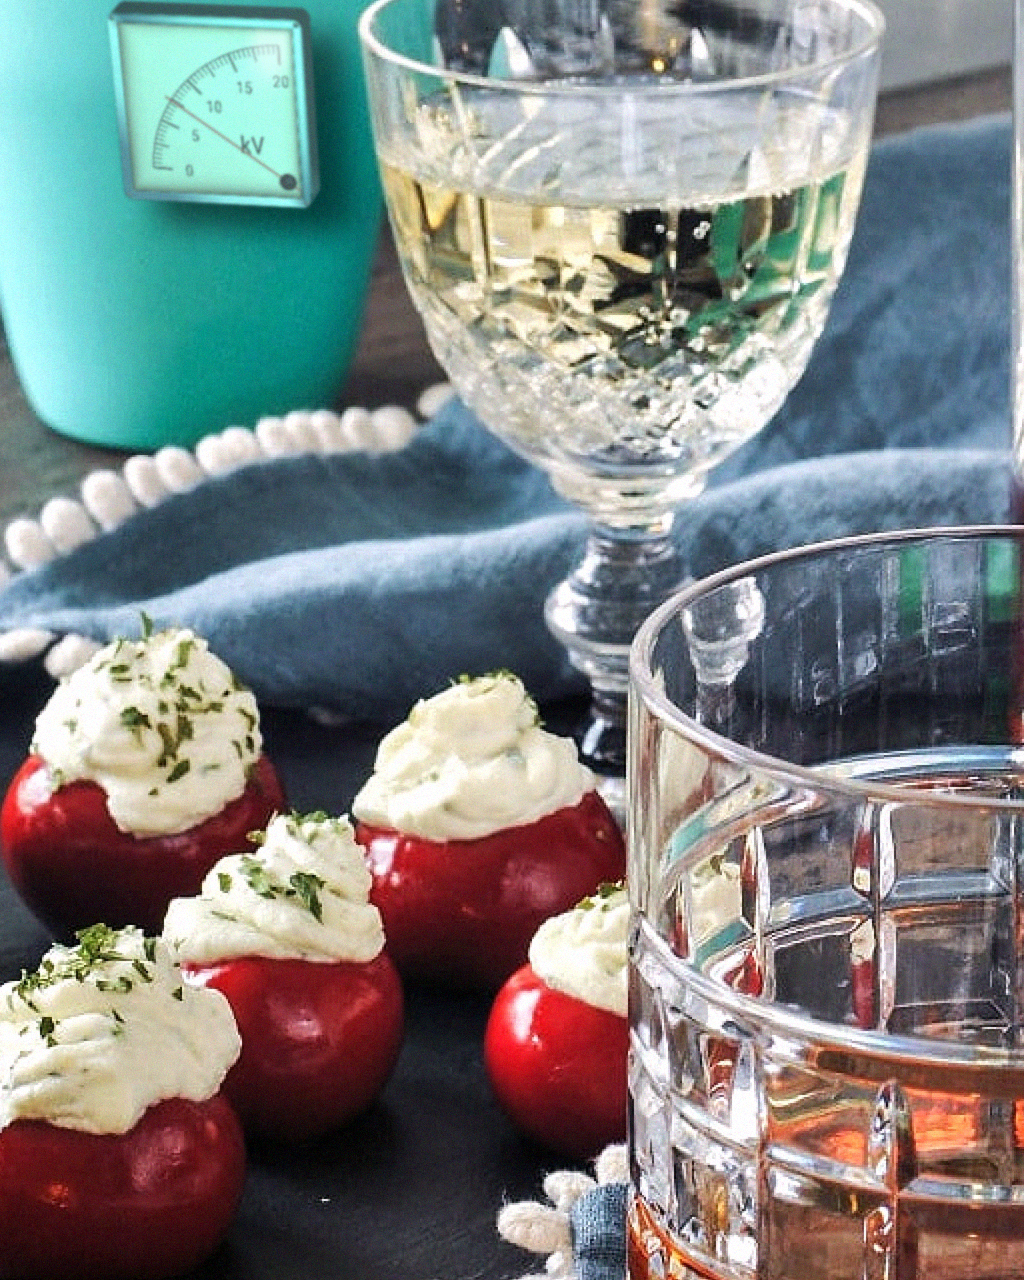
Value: 7.5 kV
